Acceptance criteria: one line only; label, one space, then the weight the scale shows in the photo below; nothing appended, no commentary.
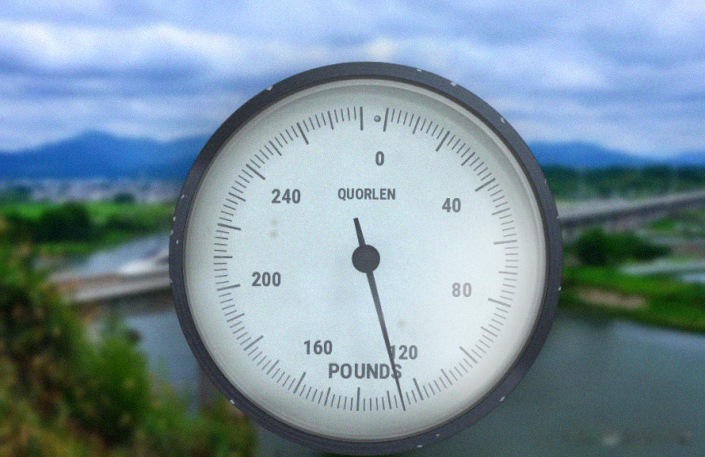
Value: 126 lb
